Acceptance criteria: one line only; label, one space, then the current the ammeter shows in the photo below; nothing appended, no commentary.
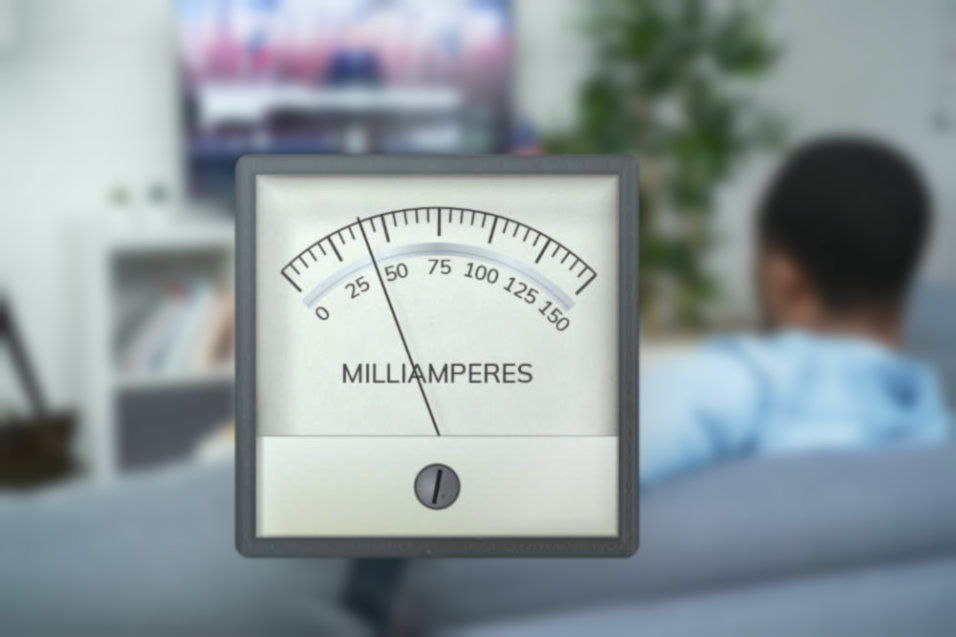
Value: 40 mA
